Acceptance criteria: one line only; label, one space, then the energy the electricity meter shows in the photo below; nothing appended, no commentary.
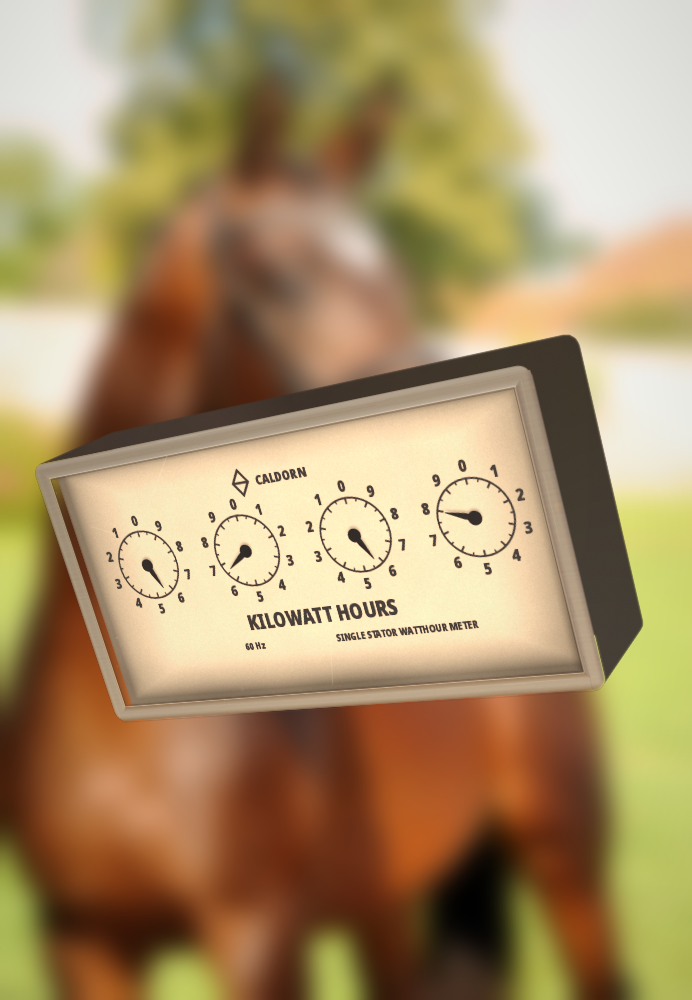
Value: 5658 kWh
